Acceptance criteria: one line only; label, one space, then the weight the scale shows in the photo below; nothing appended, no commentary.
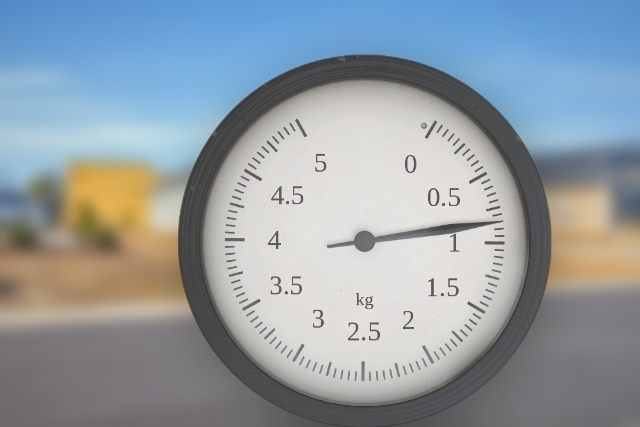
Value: 0.85 kg
